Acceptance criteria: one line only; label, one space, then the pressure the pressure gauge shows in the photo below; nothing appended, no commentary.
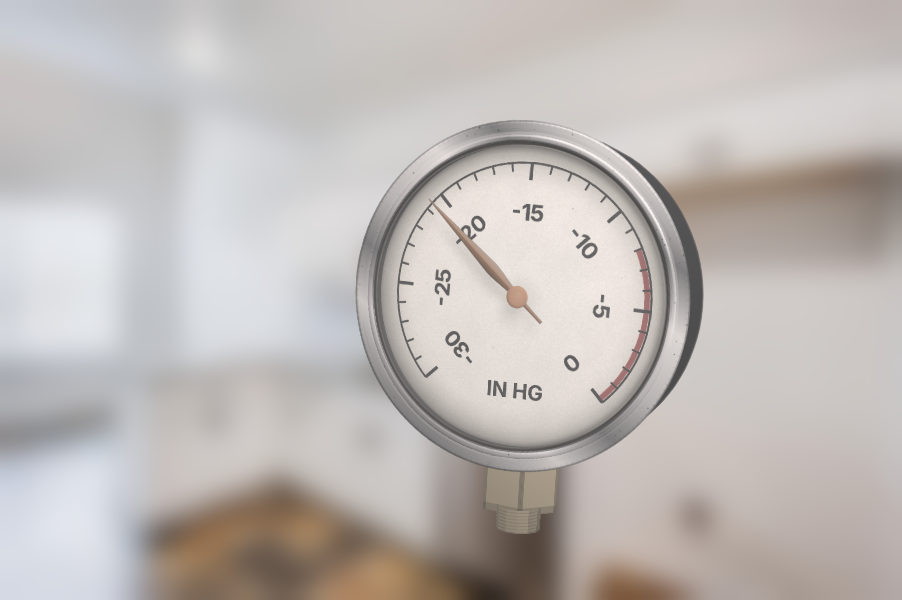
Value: -20.5 inHg
